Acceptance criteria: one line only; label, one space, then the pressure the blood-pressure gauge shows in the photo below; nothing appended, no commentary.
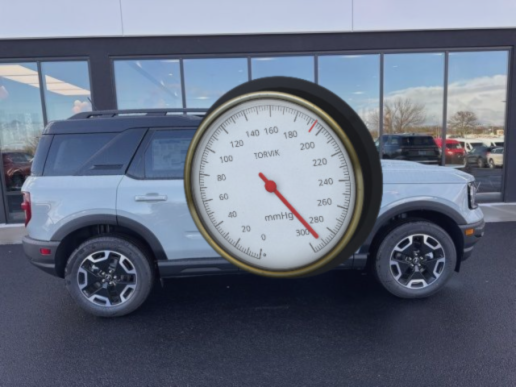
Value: 290 mmHg
